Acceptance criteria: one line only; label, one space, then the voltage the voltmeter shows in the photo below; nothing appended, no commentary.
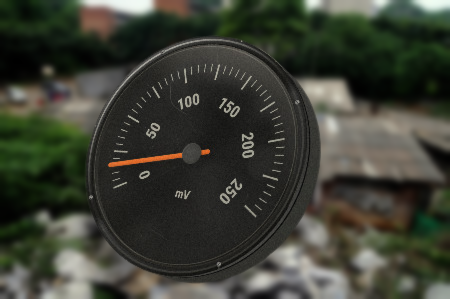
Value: 15 mV
